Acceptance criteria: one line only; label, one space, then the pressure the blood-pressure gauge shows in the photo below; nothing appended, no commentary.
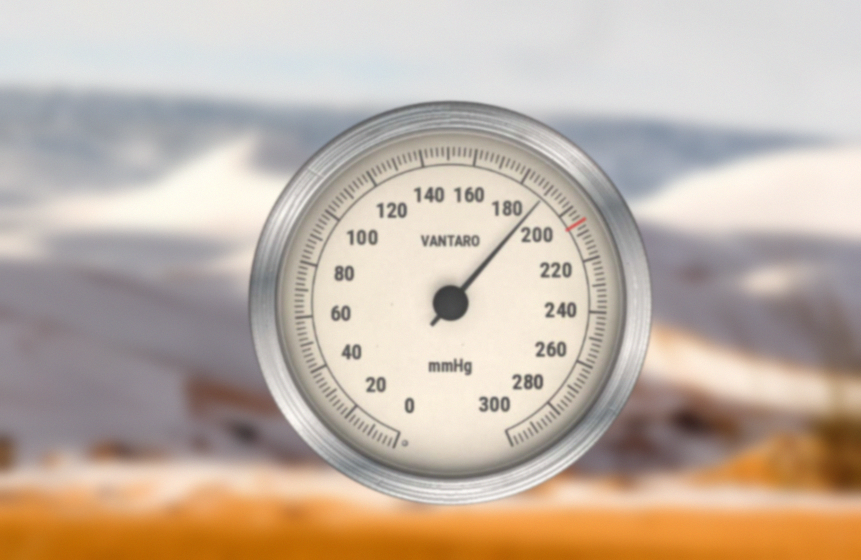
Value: 190 mmHg
